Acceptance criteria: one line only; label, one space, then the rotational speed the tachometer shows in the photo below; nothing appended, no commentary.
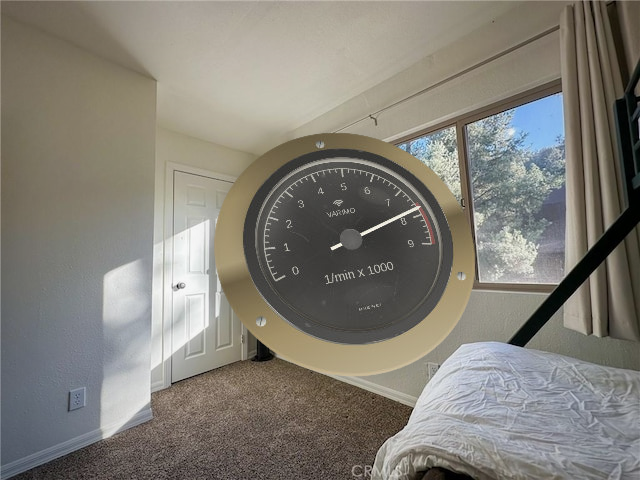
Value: 7800 rpm
